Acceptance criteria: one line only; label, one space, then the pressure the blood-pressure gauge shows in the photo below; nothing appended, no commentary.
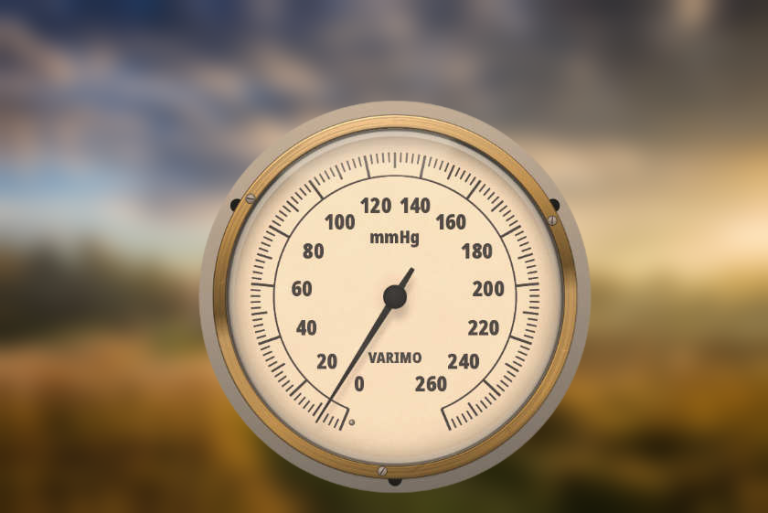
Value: 8 mmHg
